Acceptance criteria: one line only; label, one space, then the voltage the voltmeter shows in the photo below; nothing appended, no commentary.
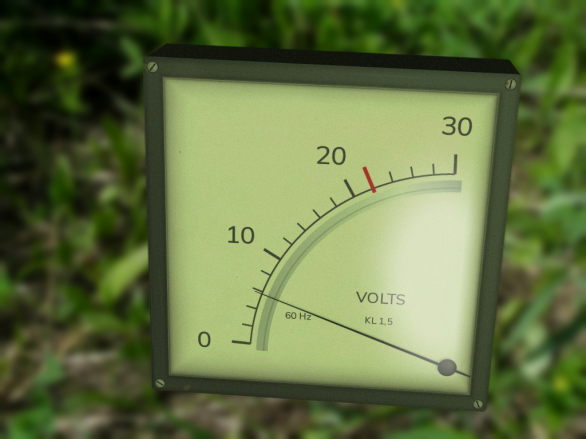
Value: 6 V
